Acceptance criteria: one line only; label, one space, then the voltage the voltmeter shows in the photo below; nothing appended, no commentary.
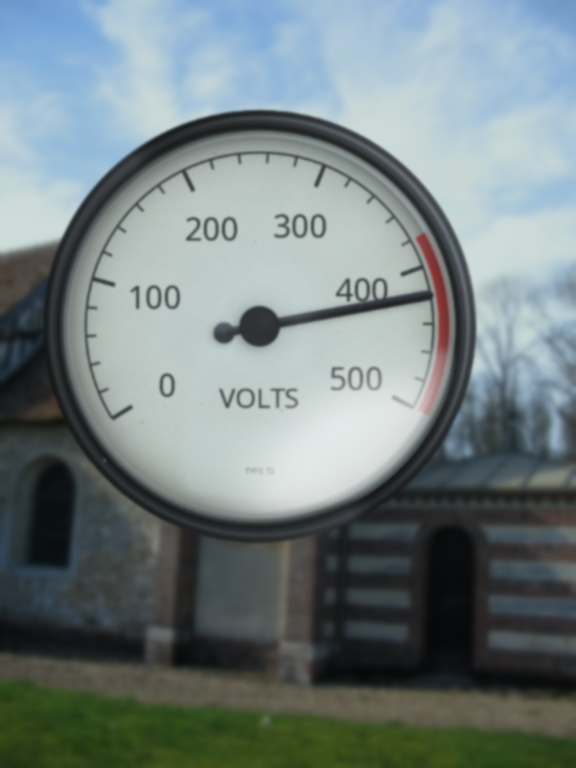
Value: 420 V
